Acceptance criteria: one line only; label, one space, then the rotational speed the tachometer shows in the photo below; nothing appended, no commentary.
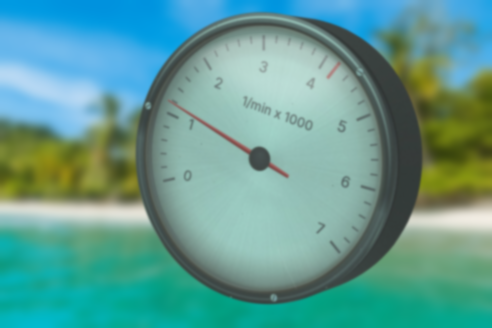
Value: 1200 rpm
